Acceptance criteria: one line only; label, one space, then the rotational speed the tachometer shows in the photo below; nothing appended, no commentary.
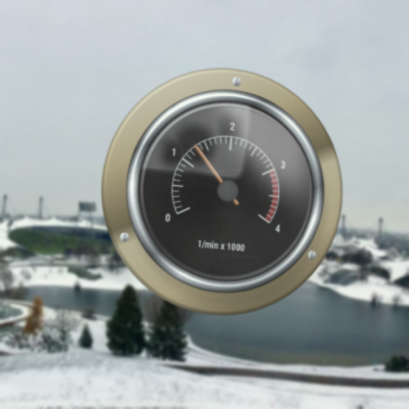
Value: 1300 rpm
